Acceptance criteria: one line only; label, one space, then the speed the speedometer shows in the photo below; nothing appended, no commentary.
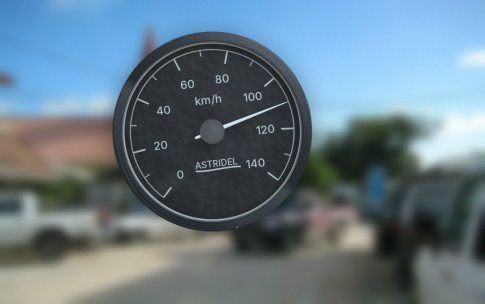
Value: 110 km/h
